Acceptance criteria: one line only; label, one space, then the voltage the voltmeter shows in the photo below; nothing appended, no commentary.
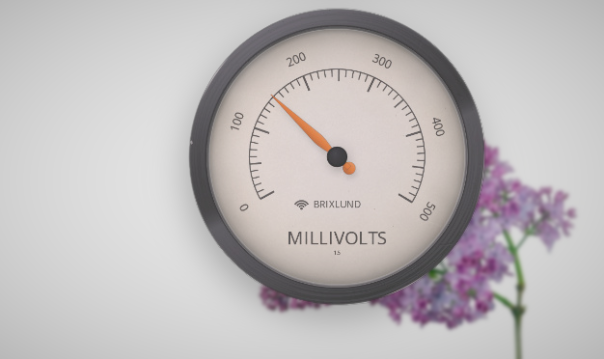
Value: 150 mV
